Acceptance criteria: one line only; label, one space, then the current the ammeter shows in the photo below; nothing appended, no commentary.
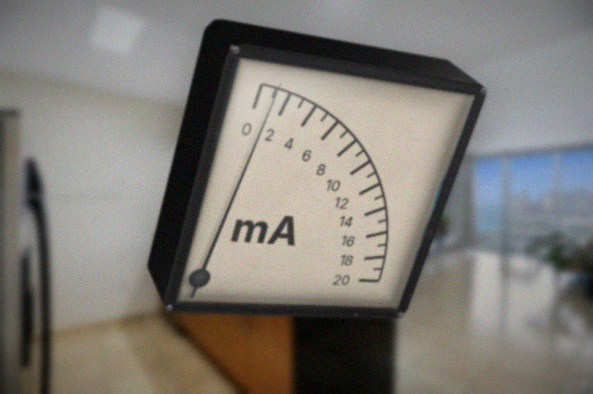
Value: 1 mA
